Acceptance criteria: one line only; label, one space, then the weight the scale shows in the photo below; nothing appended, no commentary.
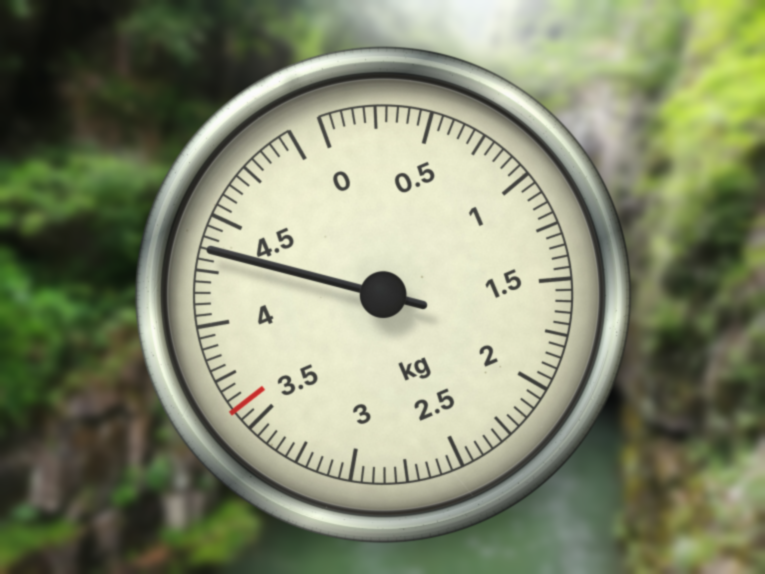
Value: 4.35 kg
